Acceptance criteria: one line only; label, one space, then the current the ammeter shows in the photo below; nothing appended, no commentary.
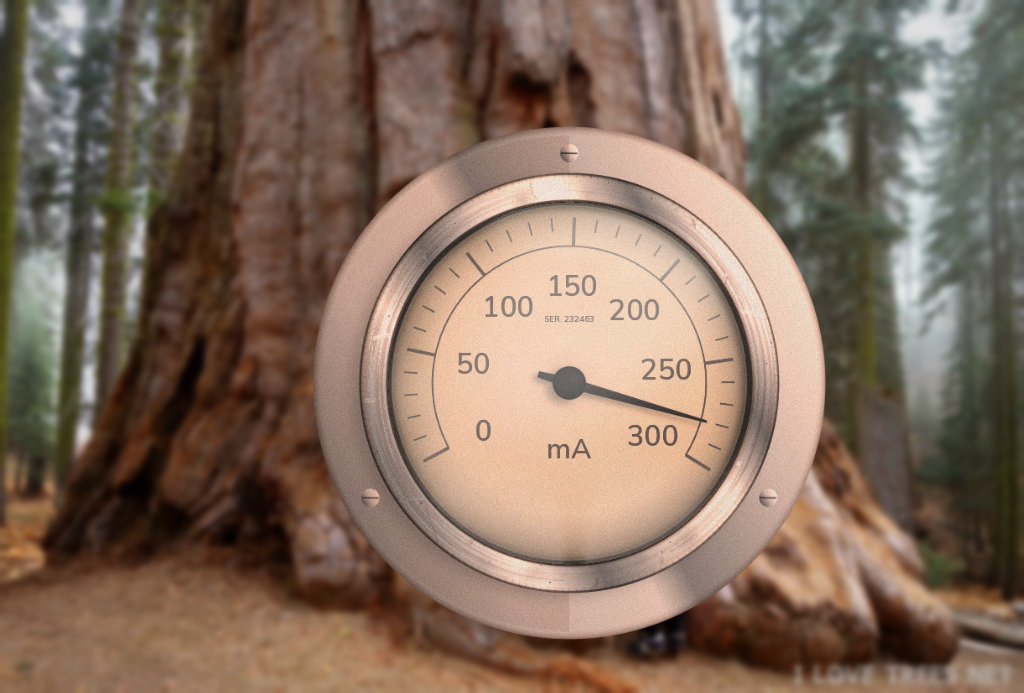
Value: 280 mA
